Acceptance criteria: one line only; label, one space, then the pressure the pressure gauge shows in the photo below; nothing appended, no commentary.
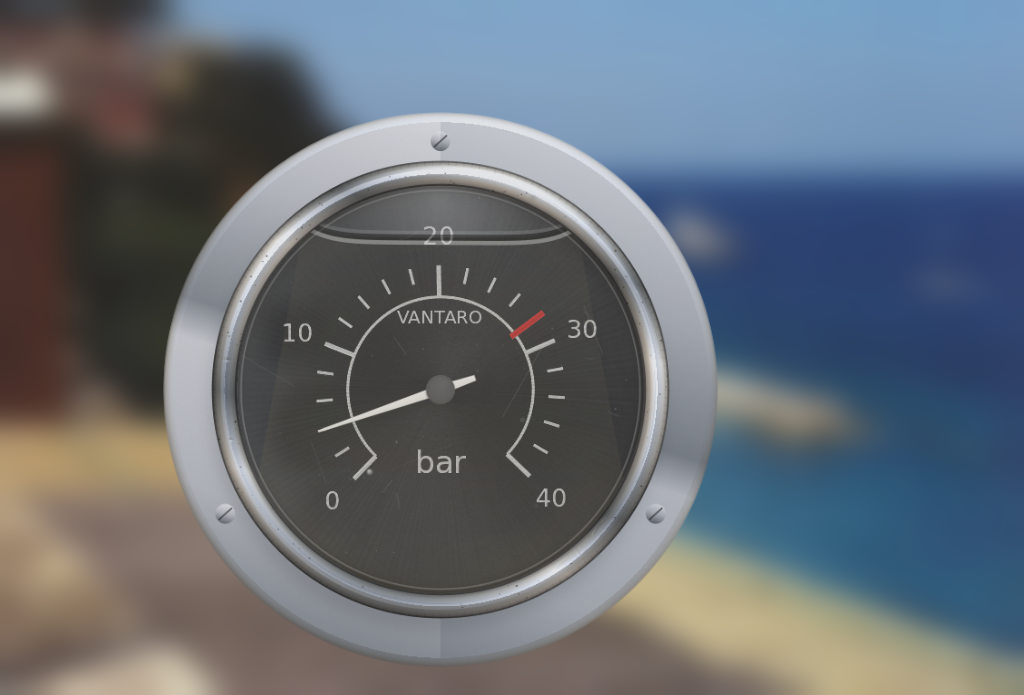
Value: 4 bar
